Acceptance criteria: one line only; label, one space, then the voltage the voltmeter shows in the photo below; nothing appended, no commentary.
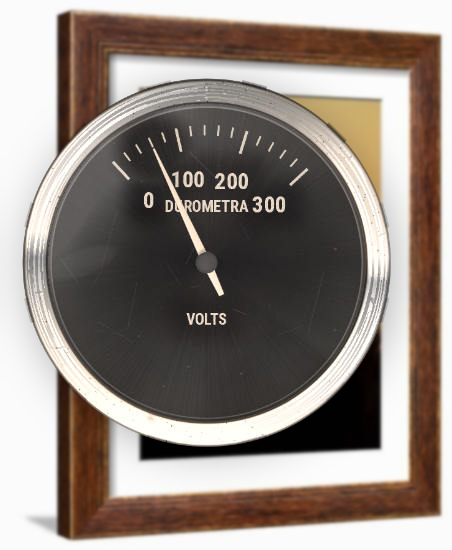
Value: 60 V
